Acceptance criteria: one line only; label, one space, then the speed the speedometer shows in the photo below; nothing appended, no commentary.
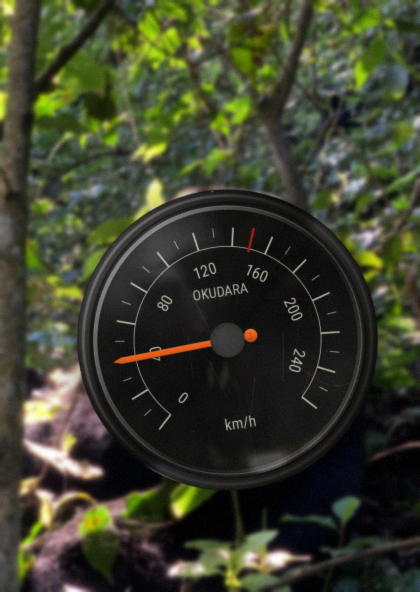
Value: 40 km/h
